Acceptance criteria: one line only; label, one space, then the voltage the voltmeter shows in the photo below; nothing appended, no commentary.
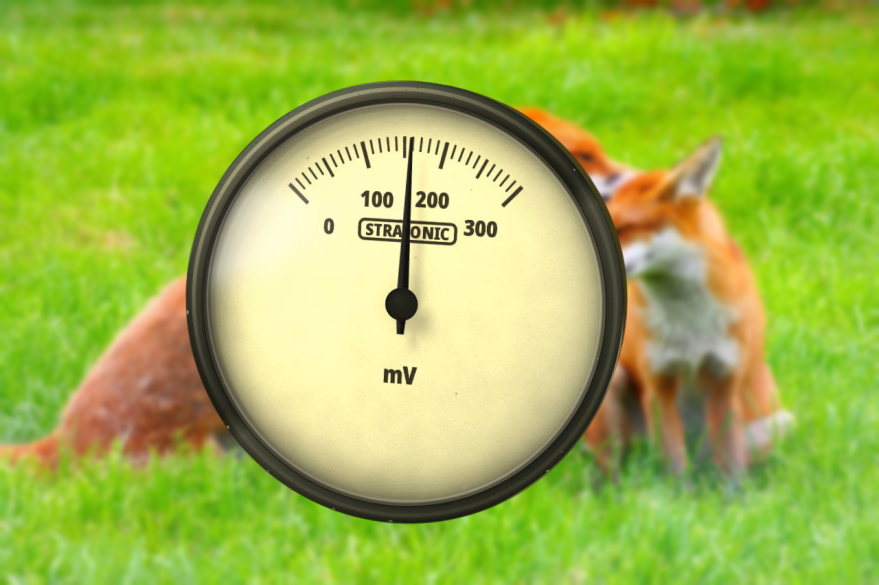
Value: 160 mV
